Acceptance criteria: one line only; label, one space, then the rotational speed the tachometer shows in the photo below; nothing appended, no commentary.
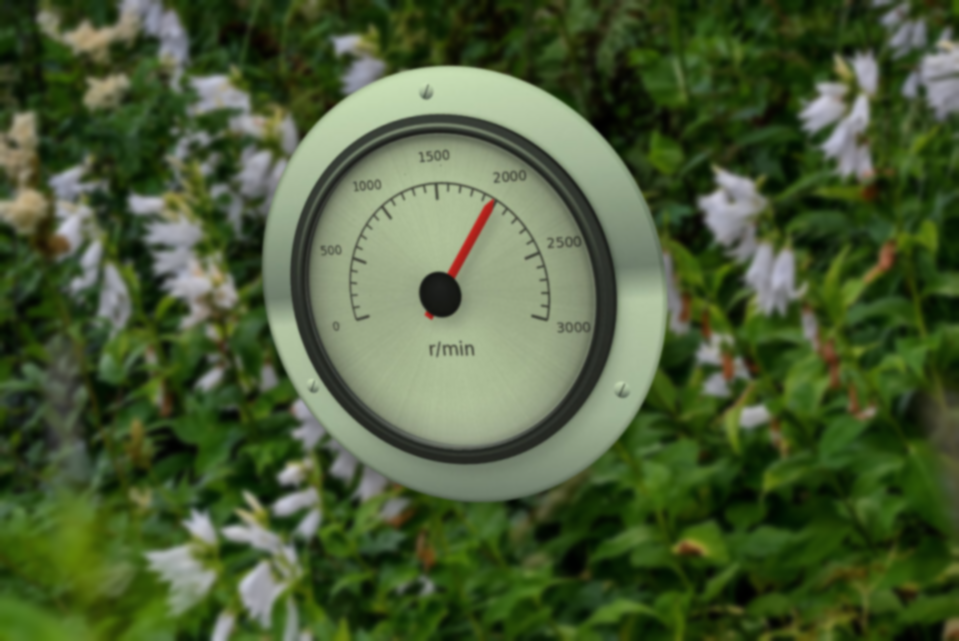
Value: 2000 rpm
